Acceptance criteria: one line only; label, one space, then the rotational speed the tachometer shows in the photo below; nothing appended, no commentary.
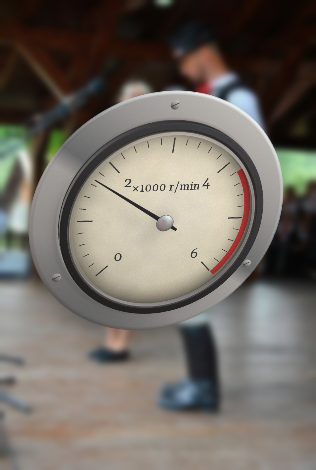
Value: 1700 rpm
